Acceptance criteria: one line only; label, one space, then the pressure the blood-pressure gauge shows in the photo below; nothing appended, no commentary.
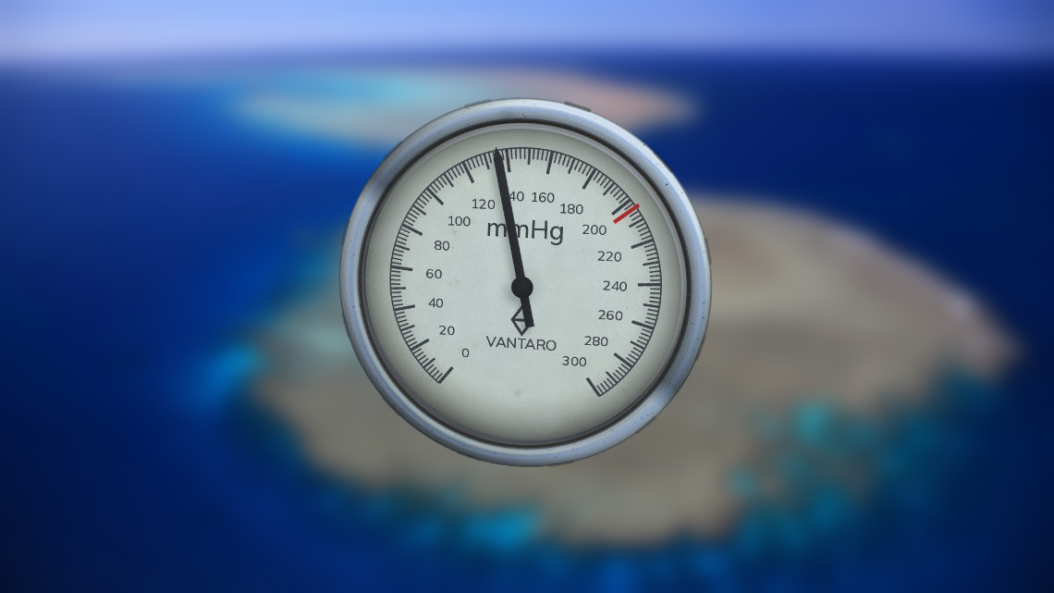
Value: 136 mmHg
